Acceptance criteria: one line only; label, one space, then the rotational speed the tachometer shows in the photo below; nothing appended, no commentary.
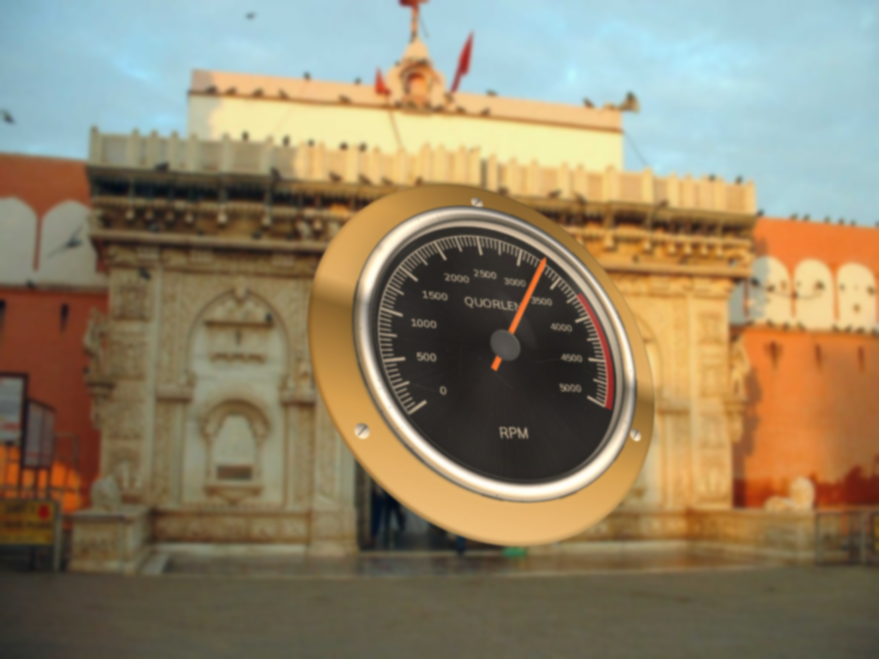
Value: 3250 rpm
